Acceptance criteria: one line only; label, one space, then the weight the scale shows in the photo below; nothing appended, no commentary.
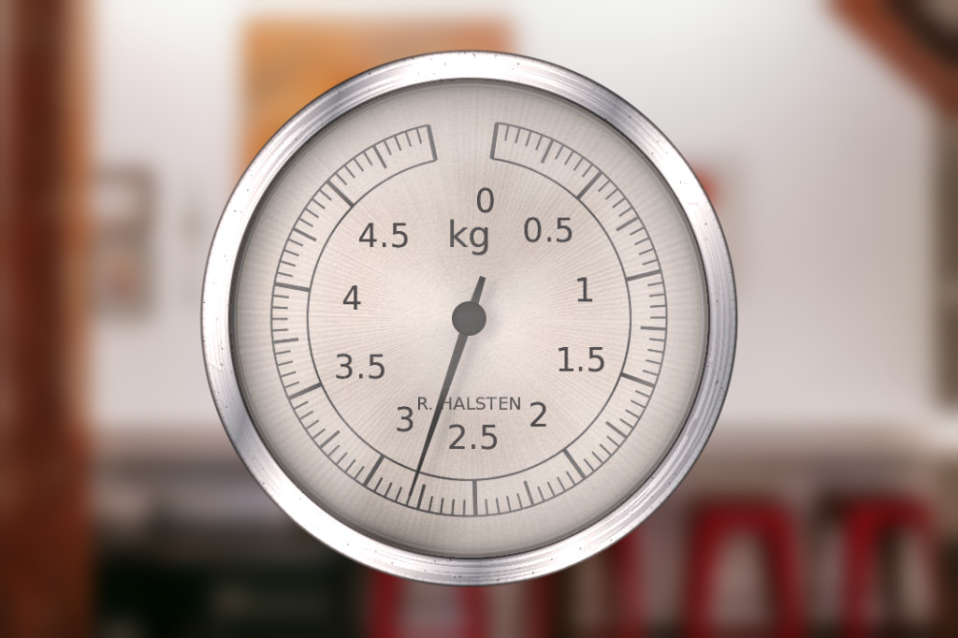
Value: 2.8 kg
